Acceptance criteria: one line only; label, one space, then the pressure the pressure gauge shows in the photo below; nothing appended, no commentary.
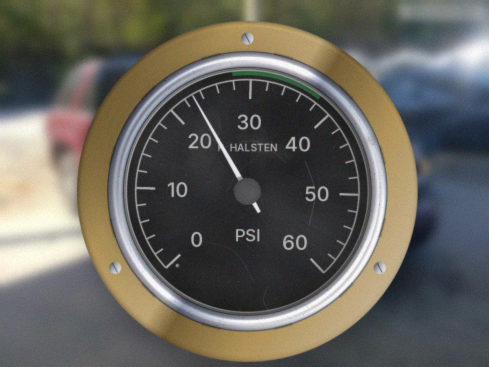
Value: 23 psi
